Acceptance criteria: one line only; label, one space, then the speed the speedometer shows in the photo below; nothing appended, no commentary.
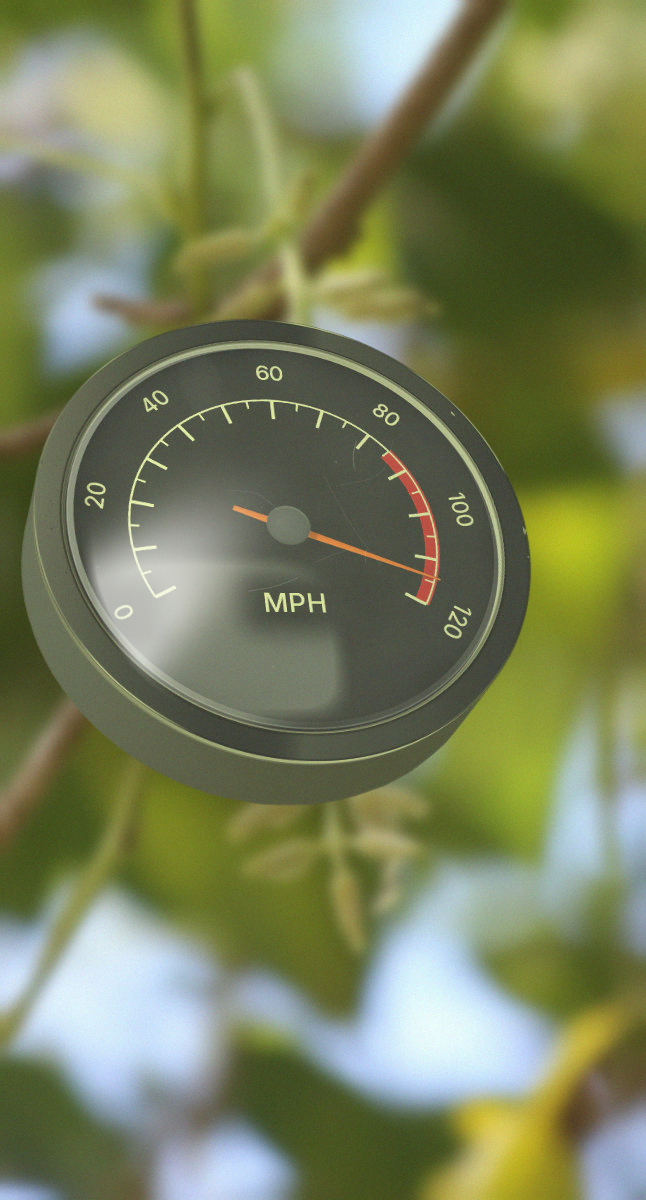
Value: 115 mph
